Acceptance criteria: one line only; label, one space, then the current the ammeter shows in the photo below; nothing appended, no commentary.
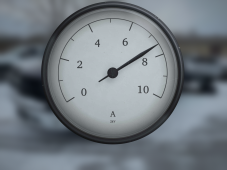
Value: 7.5 A
